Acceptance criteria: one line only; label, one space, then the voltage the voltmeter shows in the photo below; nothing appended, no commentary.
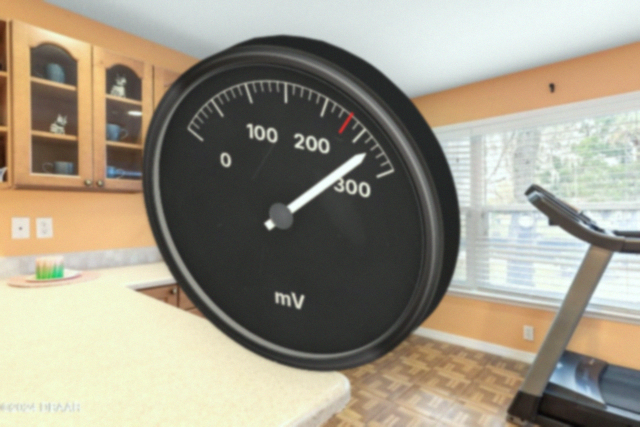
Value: 270 mV
